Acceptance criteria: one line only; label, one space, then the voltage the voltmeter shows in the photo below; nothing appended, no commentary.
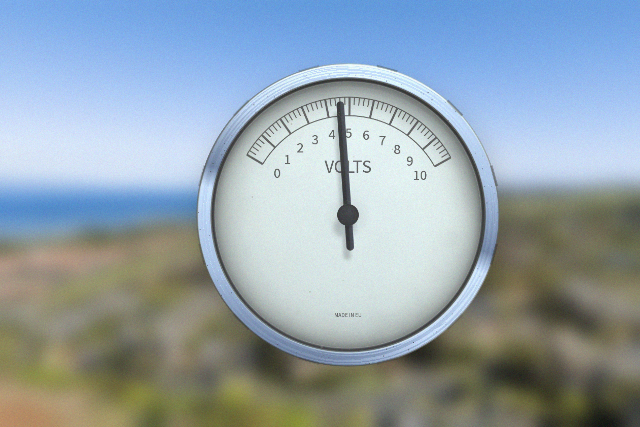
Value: 4.6 V
